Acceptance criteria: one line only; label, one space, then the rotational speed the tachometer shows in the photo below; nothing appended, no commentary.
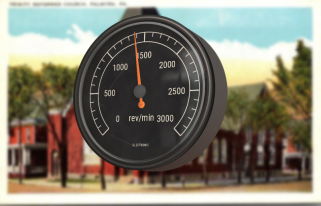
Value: 1400 rpm
